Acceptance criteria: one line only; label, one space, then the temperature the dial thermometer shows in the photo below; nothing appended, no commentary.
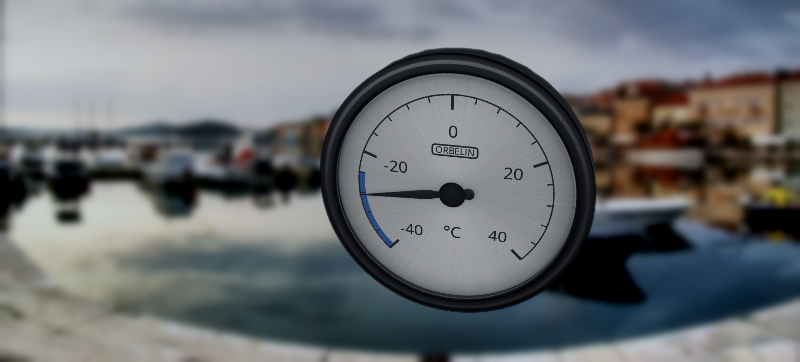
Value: -28 °C
